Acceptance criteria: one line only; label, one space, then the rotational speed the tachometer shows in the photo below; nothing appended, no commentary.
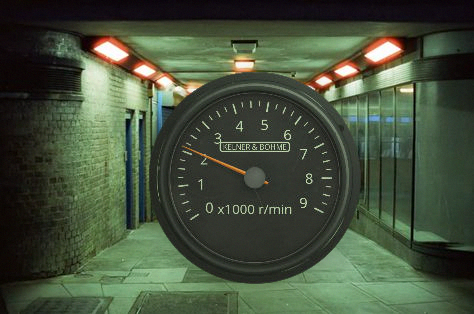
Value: 2125 rpm
